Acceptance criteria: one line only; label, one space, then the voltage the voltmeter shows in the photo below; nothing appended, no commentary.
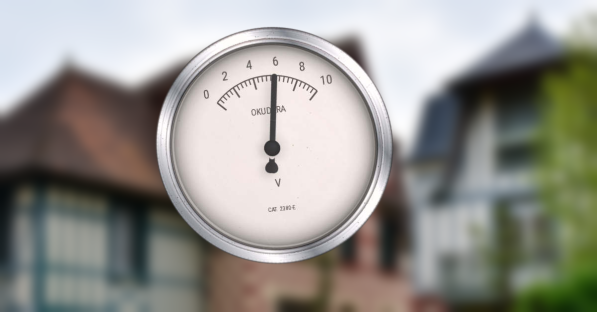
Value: 6 V
